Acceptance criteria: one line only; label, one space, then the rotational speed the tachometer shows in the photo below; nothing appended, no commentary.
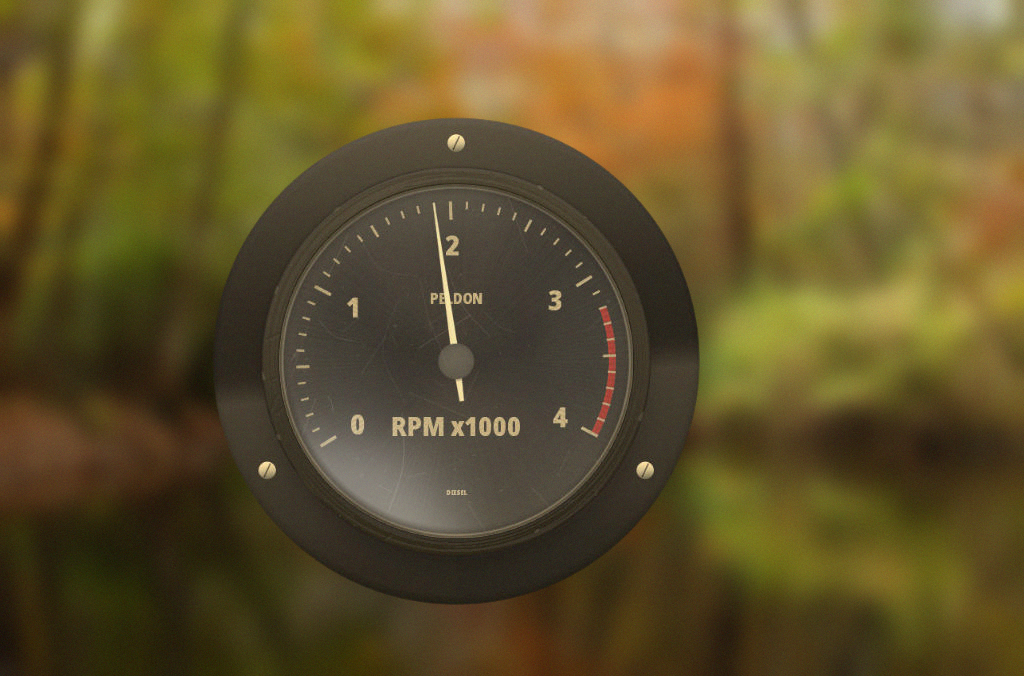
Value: 1900 rpm
